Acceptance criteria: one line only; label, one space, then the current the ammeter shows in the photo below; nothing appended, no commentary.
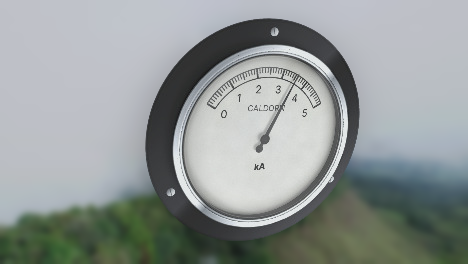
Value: 3.5 kA
